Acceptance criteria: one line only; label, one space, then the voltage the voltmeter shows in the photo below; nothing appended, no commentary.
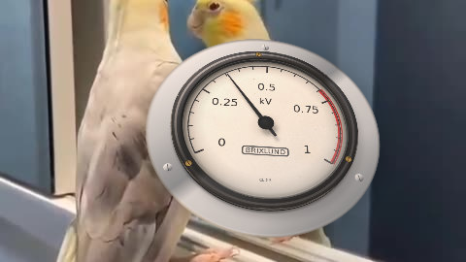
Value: 0.35 kV
